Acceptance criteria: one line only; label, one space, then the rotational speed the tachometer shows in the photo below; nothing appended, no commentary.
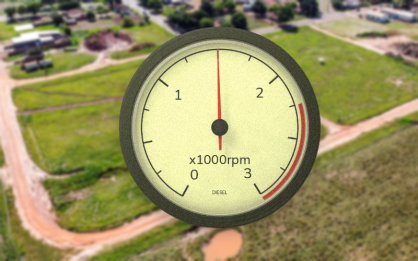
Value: 1500 rpm
